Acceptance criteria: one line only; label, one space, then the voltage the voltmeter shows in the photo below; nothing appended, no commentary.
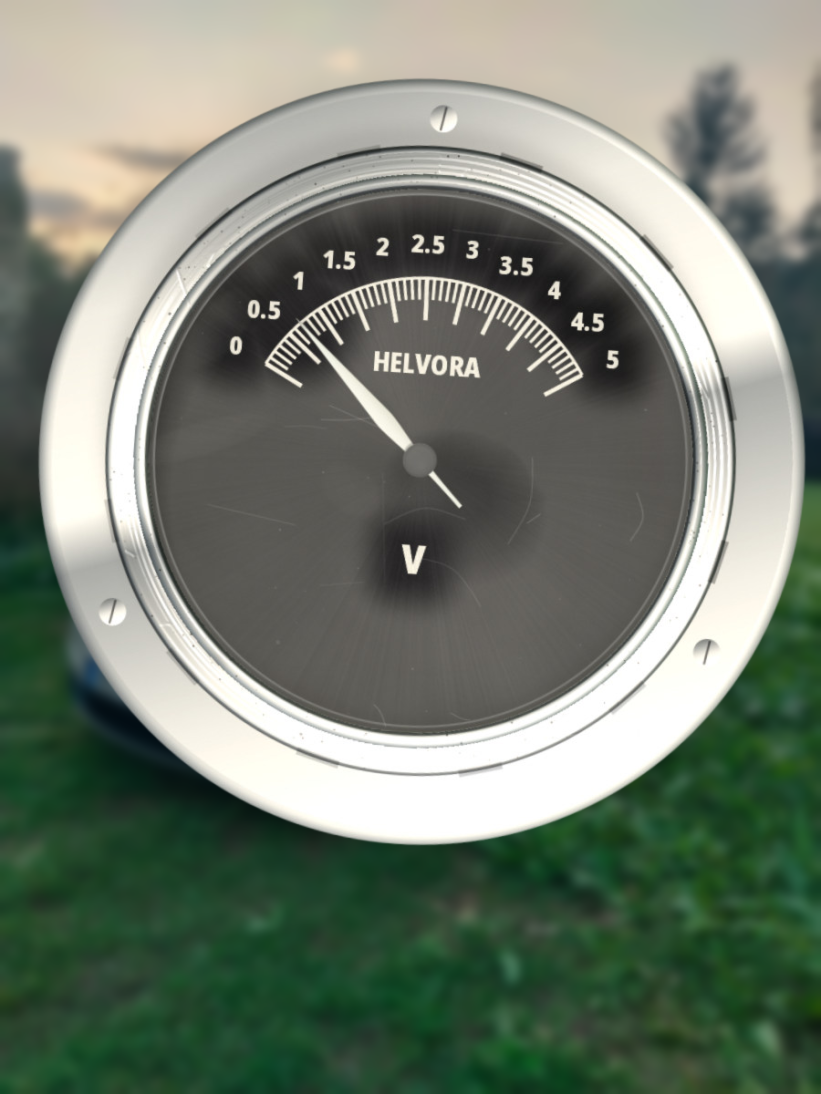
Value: 0.7 V
